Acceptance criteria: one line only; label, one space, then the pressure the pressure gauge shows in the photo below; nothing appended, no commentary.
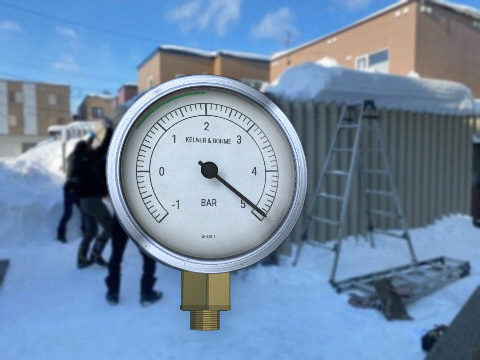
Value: 4.9 bar
